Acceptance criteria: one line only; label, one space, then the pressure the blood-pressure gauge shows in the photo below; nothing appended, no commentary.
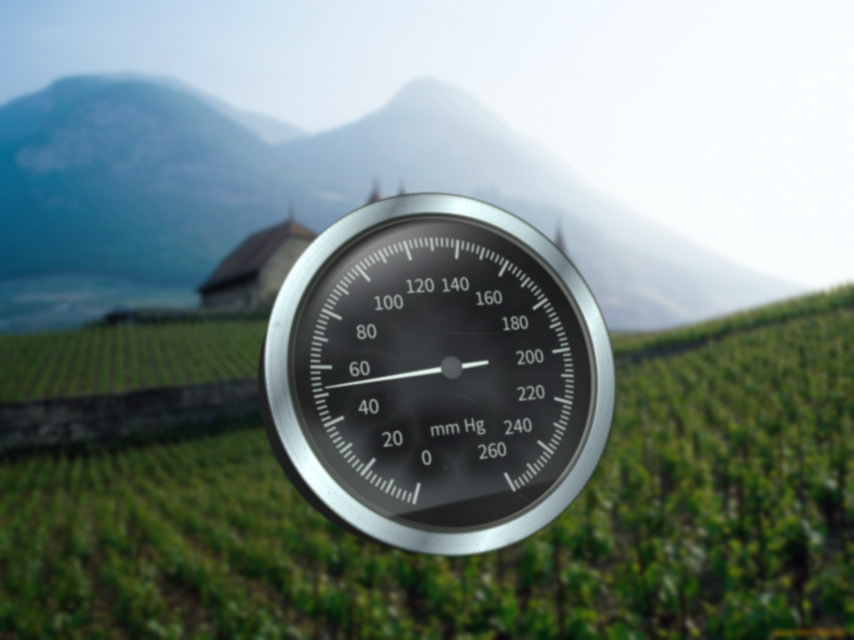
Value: 52 mmHg
